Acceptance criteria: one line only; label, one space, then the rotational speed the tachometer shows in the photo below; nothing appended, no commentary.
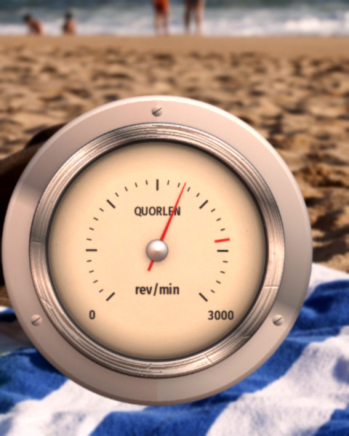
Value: 1750 rpm
